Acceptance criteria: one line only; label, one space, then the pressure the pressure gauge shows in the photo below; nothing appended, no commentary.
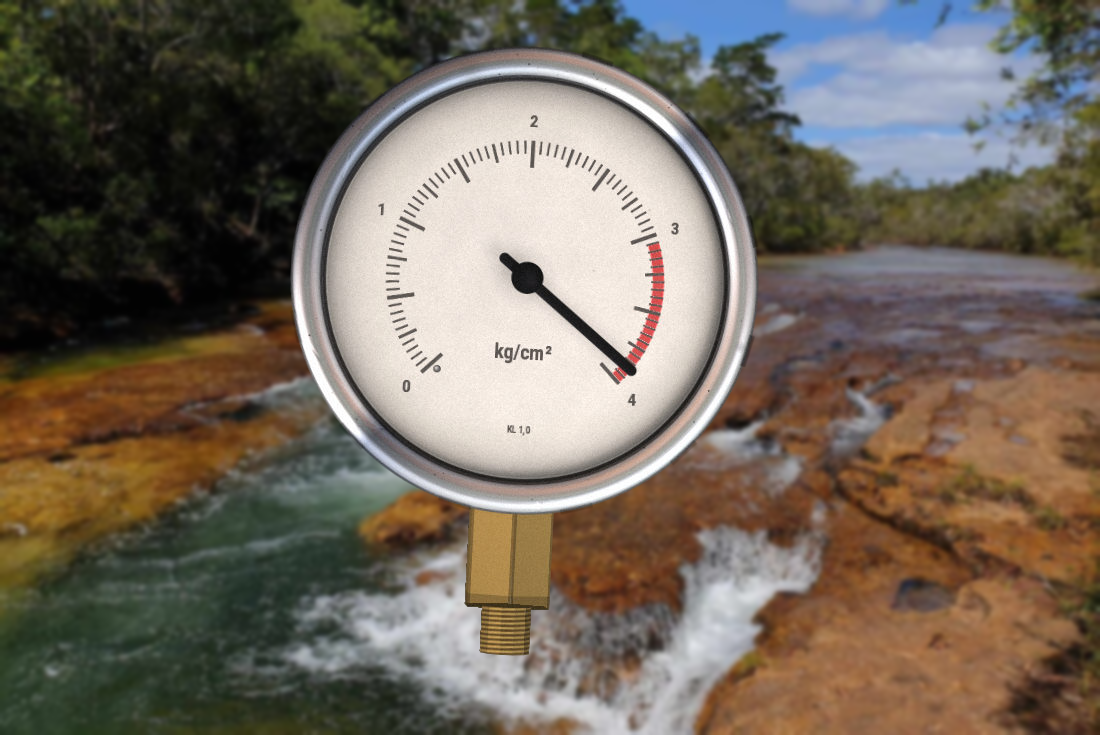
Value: 3.9 kg/cm²
